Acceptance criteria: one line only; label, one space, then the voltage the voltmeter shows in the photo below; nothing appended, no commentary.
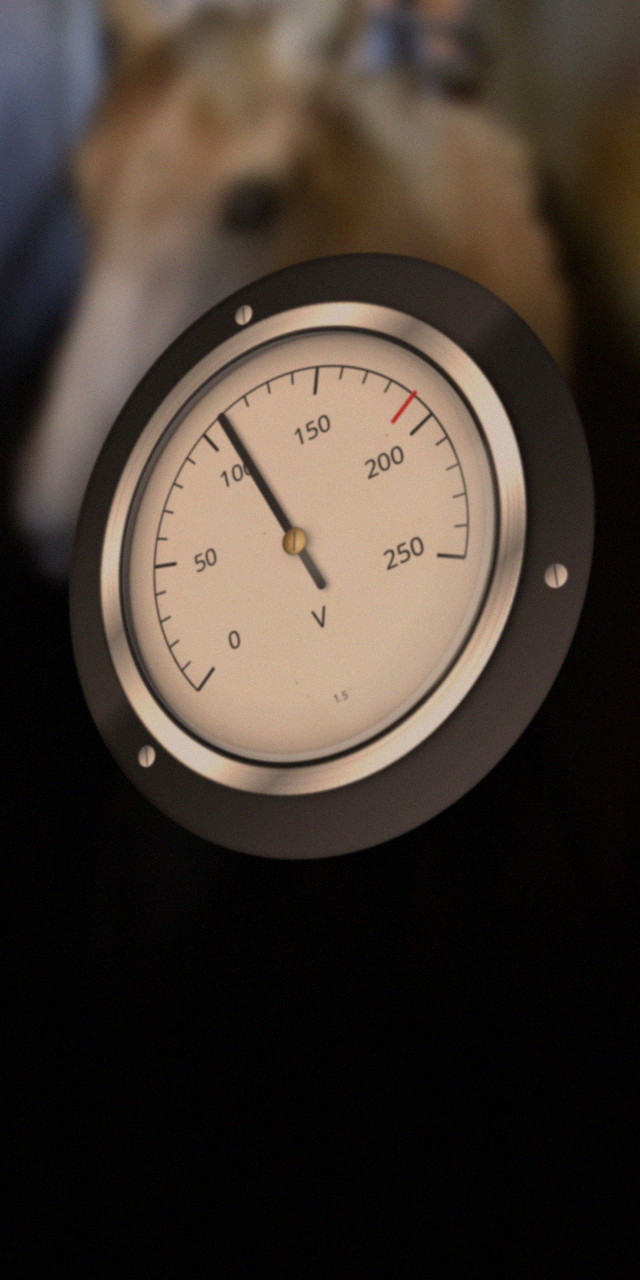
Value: 110 V
